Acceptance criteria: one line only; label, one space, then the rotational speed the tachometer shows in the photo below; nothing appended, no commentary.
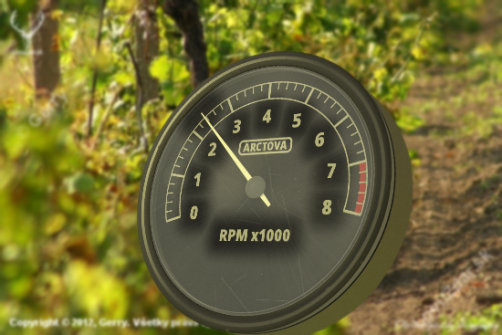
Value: 2400 rpm
